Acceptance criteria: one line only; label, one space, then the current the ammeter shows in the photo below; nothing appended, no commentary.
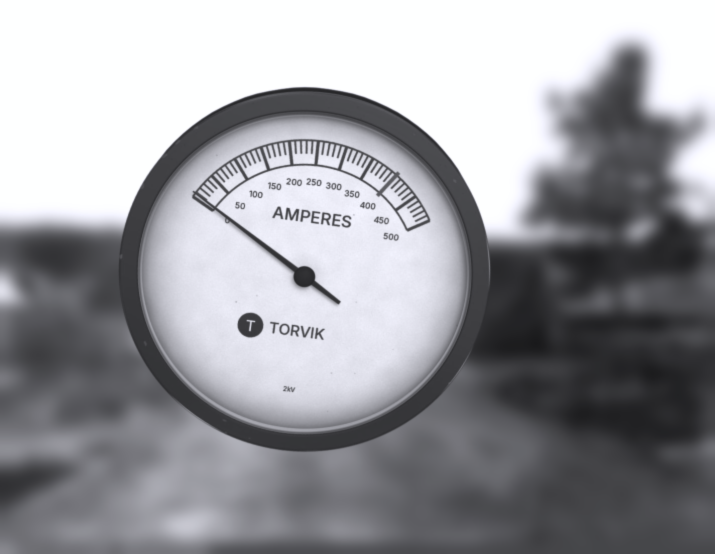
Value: 10 A
